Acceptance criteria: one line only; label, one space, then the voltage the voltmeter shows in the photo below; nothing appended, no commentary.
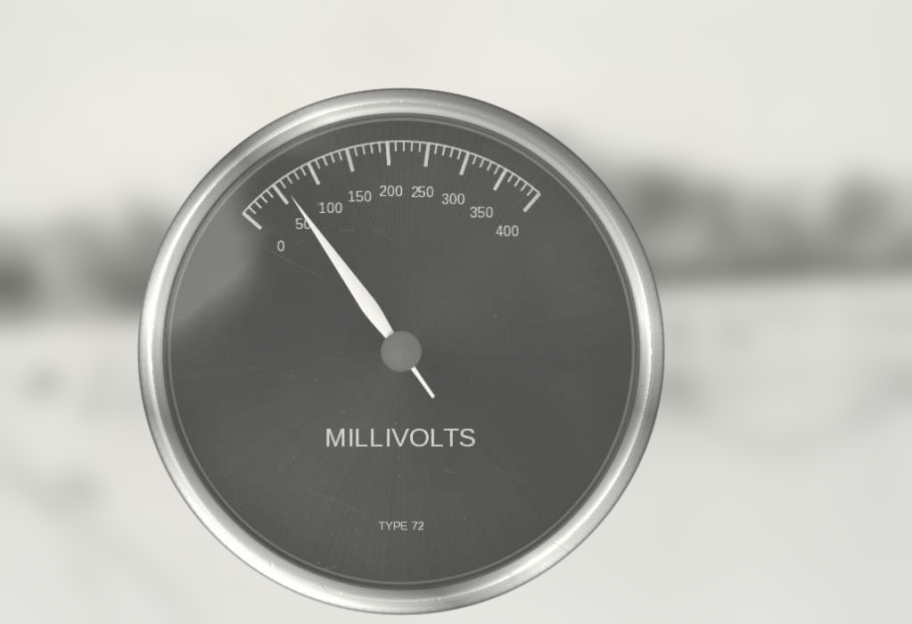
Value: 60 mV
